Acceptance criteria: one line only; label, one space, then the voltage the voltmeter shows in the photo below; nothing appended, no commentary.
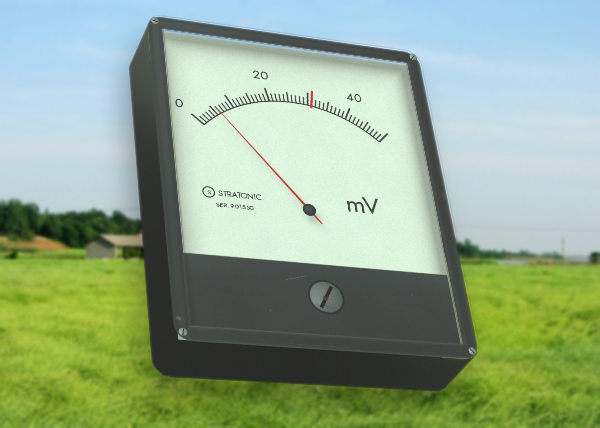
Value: 5 mV
